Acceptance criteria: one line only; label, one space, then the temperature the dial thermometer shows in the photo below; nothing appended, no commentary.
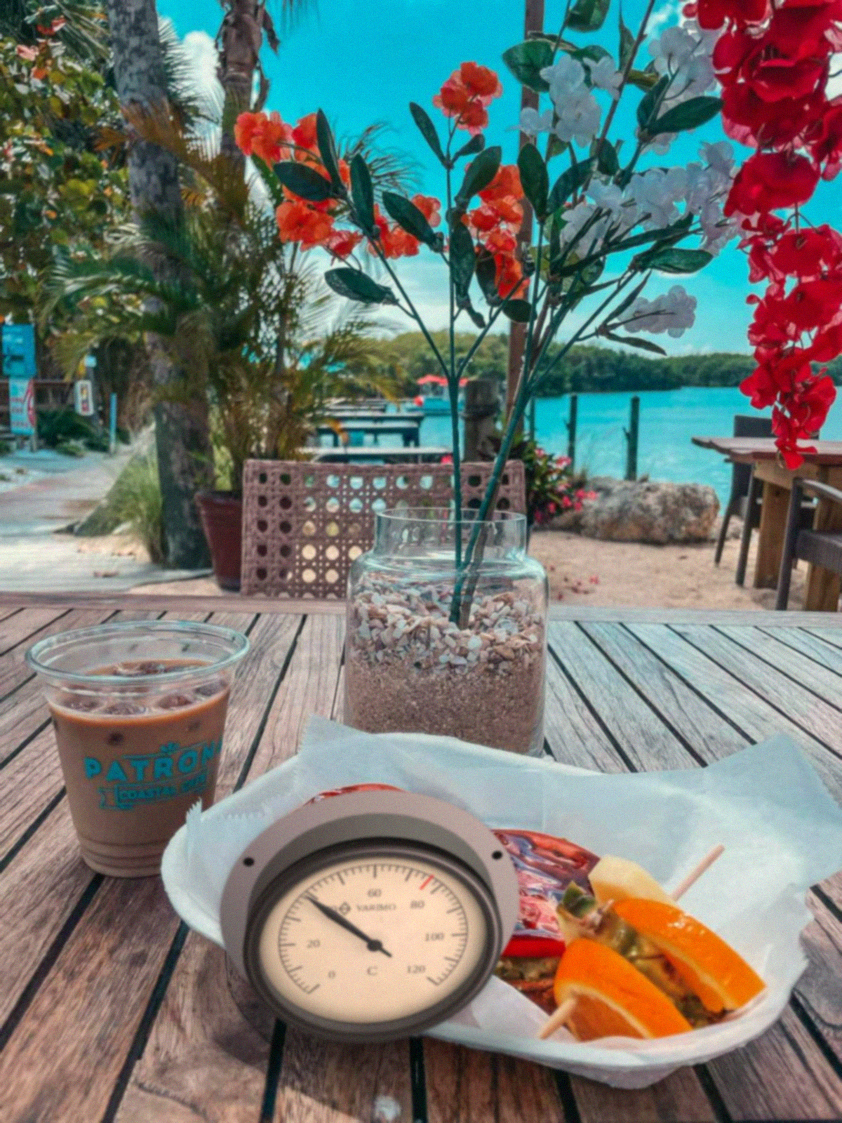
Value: 40 °C
